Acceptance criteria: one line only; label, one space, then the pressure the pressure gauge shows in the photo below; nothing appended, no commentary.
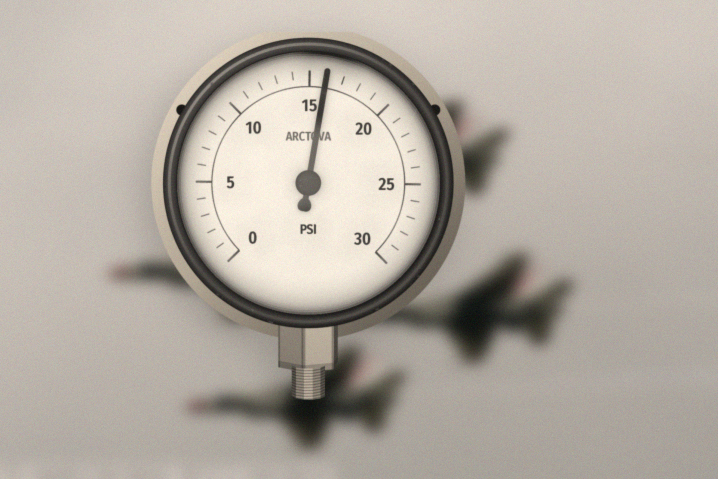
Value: 16 psi
